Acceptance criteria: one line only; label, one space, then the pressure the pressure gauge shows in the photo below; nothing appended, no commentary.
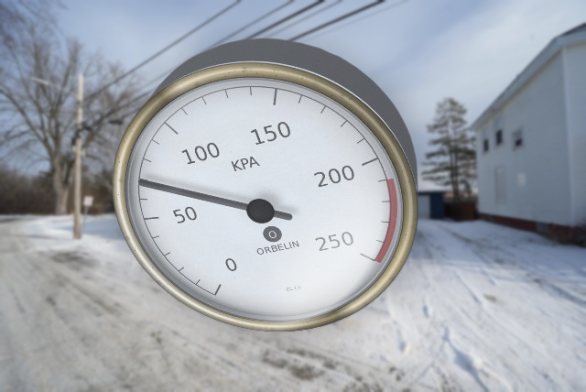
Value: 70 kPa
